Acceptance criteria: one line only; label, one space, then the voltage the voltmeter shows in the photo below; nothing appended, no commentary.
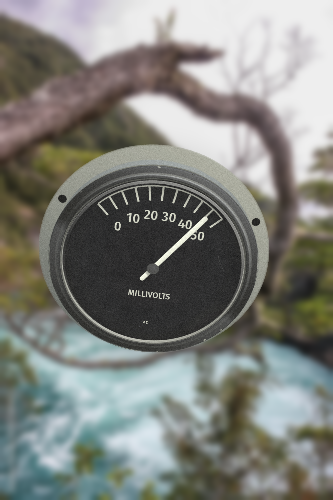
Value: 45 mV
